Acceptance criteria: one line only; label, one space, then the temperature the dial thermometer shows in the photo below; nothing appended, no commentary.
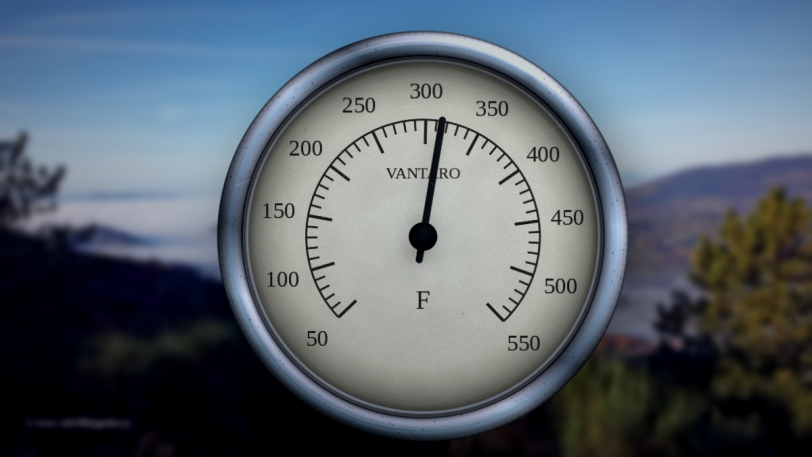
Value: 315 °F
